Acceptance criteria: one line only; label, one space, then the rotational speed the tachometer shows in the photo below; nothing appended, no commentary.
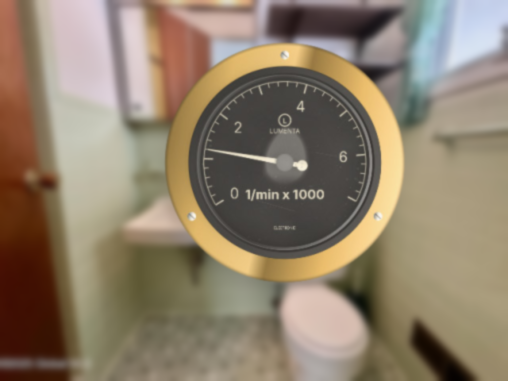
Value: 1200 rpm
